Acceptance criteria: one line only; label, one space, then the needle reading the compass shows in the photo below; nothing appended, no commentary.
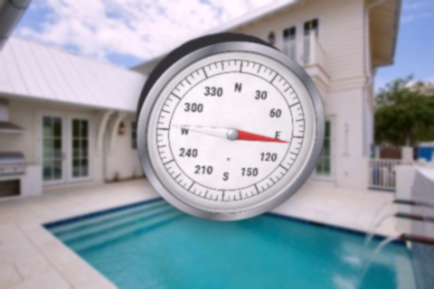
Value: 95 °
